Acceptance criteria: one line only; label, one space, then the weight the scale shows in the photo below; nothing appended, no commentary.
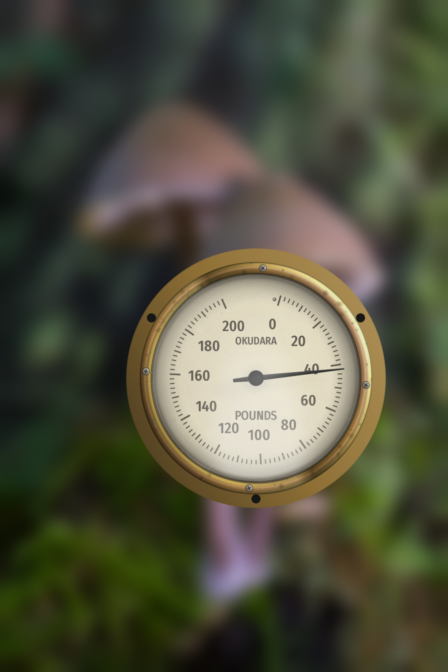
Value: 42 lb
